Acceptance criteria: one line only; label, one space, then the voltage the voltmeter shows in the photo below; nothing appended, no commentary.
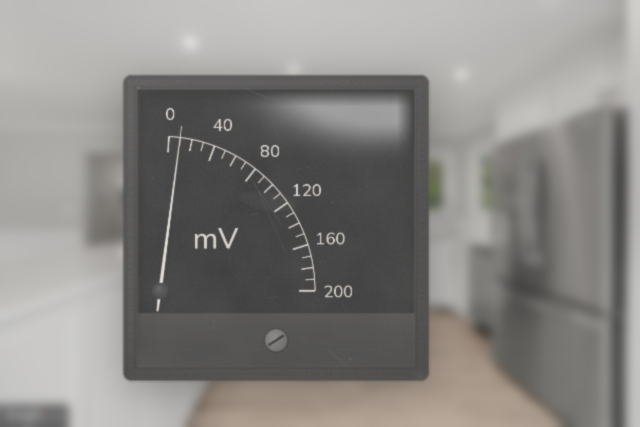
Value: 10 mV
